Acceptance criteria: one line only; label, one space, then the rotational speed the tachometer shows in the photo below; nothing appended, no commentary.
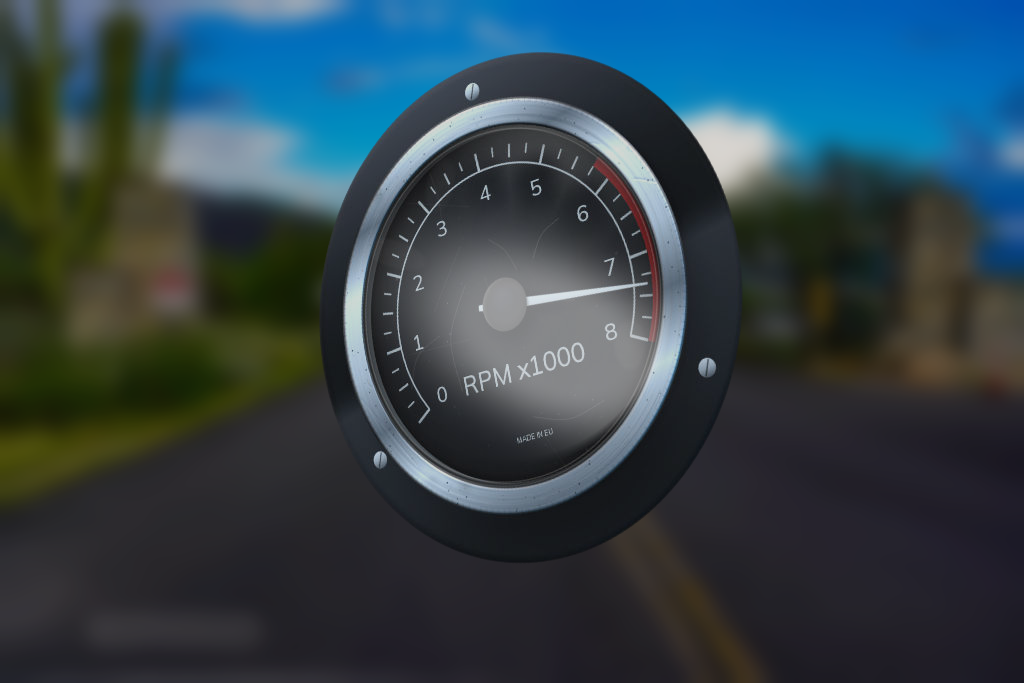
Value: 7375 rpm
